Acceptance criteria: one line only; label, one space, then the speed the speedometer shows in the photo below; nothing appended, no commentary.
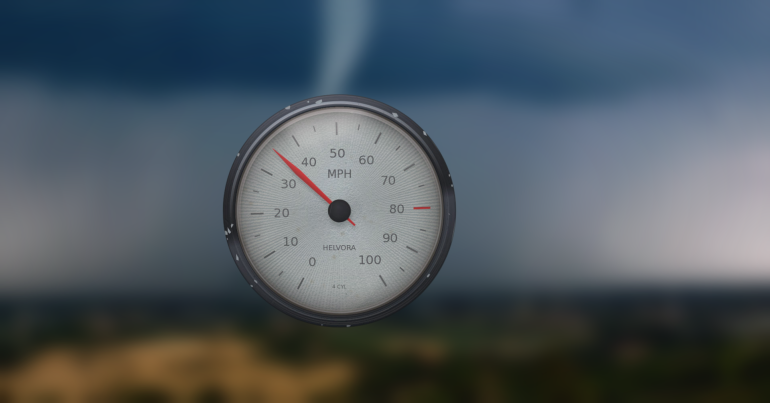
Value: 35 mph
